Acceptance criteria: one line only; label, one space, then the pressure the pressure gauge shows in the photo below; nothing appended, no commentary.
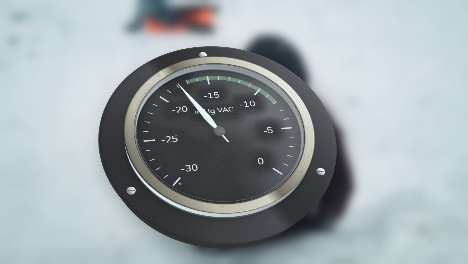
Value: -18 inHg
